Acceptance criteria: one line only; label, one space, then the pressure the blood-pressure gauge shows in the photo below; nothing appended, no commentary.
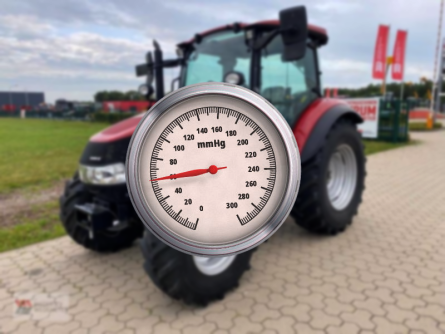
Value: 60 mmHg
